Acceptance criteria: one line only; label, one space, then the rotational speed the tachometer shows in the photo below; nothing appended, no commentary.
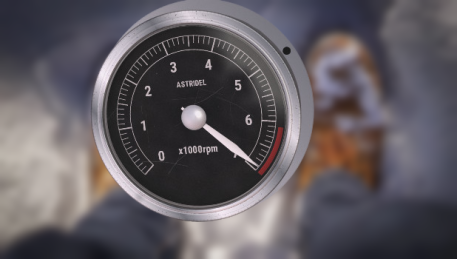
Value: 6900 rpm
